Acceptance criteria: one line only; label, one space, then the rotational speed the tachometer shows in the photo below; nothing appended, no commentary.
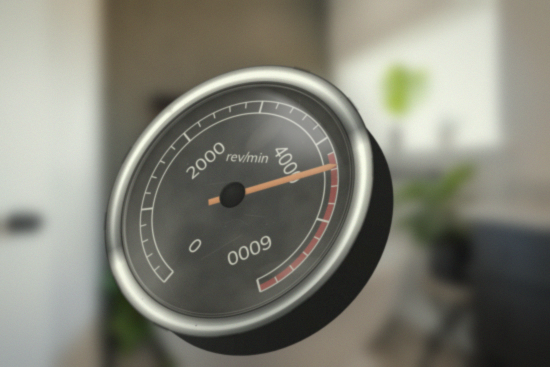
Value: 4400 rpm
